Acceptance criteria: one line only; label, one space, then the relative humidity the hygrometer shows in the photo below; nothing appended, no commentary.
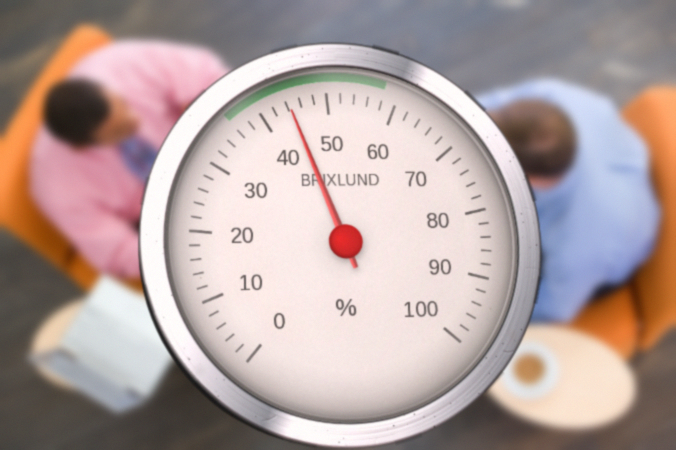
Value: 44 %
